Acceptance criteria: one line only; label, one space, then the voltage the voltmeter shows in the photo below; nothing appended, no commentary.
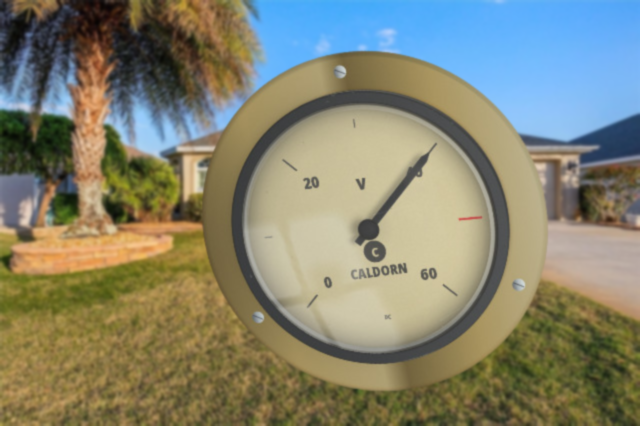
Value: 40 V
